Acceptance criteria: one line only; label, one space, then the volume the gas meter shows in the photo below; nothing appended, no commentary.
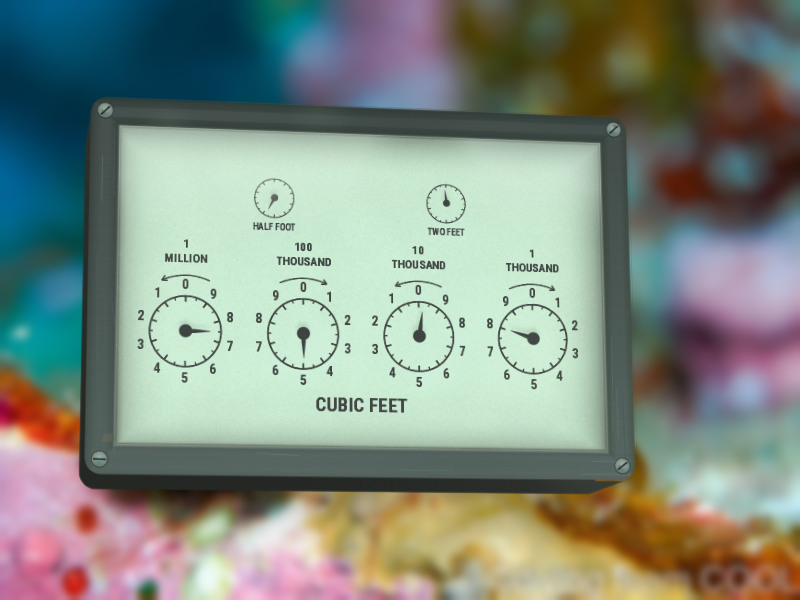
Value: 749800 ft³
